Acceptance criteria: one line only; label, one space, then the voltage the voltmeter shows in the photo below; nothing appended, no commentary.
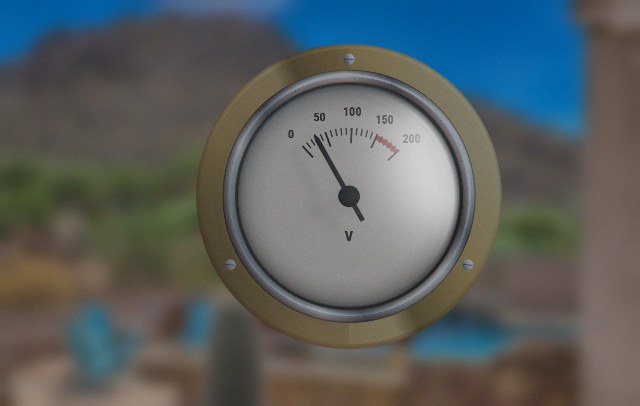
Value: 30 V
